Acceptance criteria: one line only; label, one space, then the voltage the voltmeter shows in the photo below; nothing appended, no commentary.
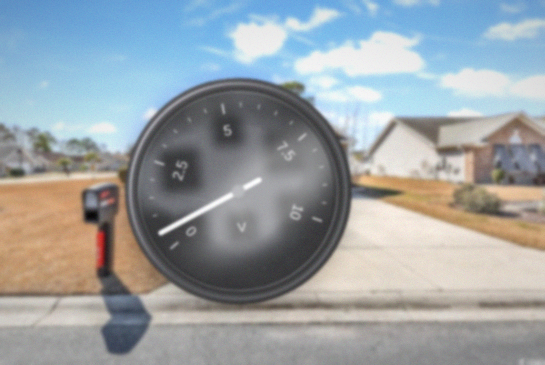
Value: 0.5 V
